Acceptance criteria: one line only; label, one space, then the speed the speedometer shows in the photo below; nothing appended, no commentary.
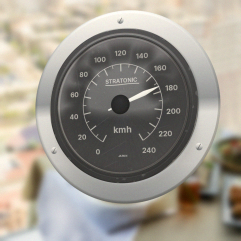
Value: 175 km/h
